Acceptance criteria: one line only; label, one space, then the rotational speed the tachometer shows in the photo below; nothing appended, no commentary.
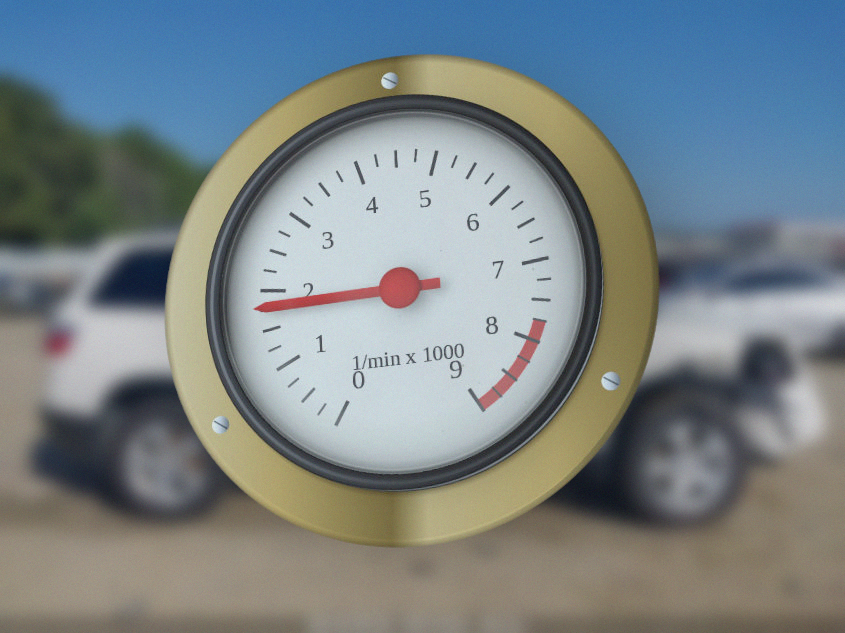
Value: 1750 rpm
